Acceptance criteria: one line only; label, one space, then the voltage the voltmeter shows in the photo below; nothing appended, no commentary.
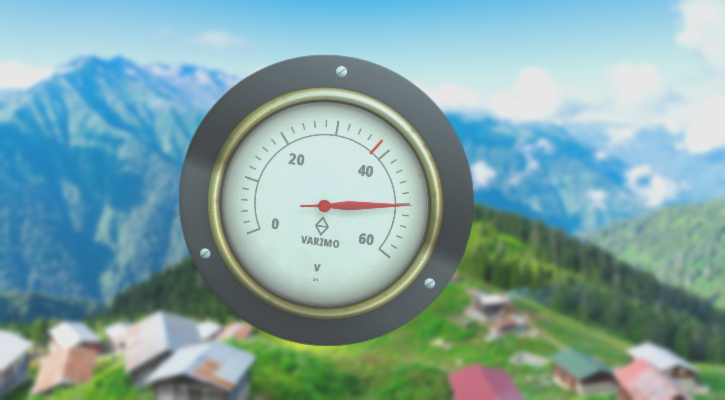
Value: 50 V
